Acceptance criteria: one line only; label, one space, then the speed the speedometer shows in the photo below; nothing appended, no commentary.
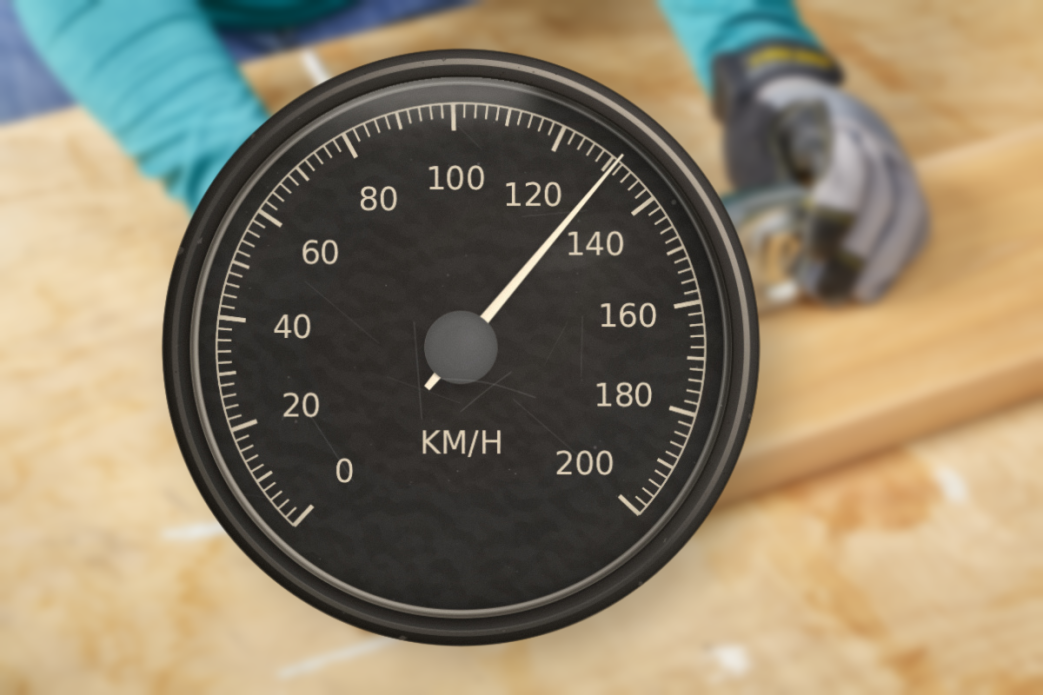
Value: 131 km/h
